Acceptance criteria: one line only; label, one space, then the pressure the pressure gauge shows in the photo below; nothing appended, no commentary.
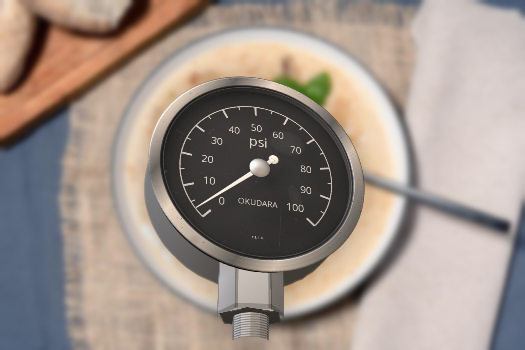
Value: 2.5 psi
